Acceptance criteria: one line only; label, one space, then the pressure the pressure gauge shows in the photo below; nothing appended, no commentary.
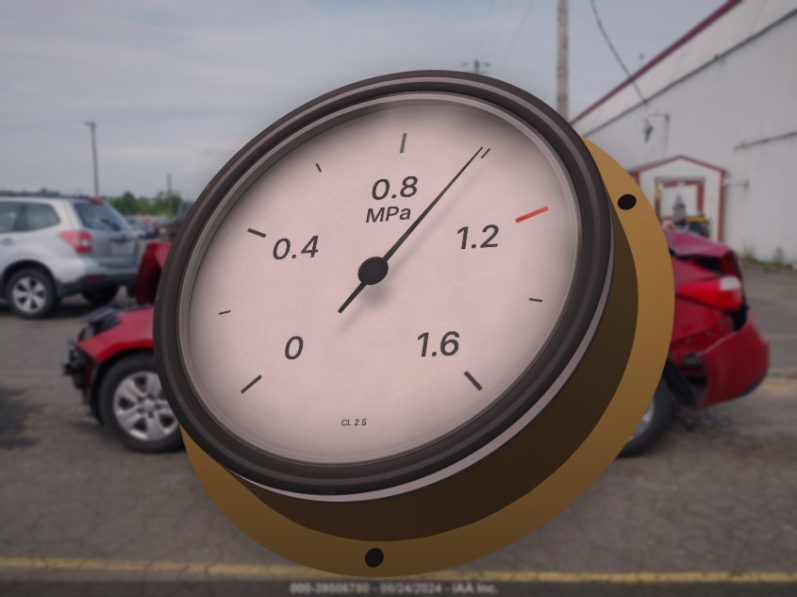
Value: 1 MPa
